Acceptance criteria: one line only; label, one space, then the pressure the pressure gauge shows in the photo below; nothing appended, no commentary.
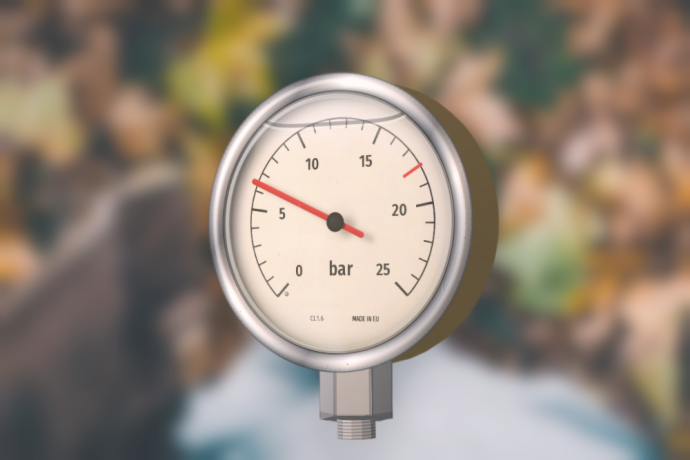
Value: 6.5 bar
